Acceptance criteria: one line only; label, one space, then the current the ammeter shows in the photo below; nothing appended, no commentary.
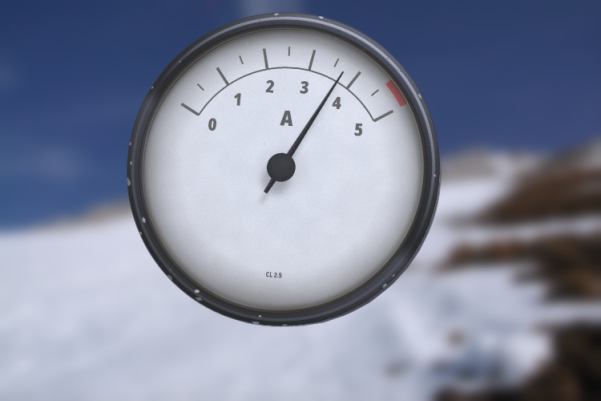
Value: 3.75 A
